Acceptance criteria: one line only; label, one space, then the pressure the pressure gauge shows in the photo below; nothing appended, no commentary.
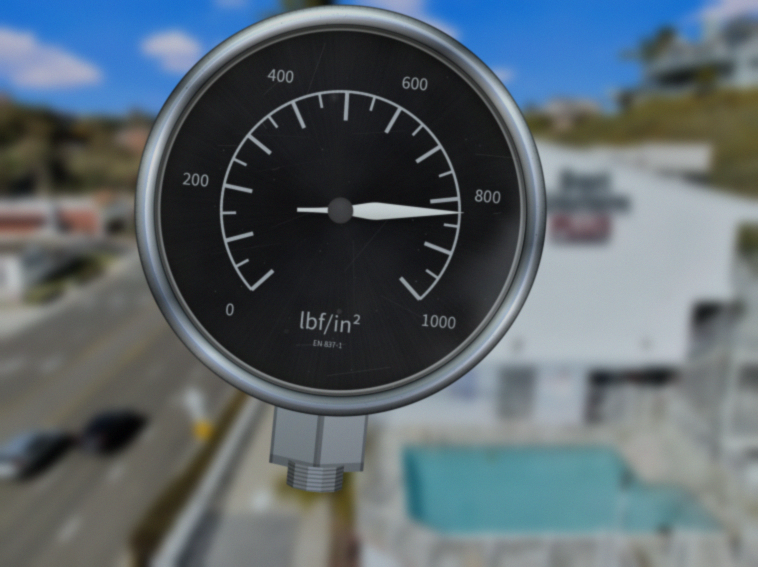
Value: 825 psi
